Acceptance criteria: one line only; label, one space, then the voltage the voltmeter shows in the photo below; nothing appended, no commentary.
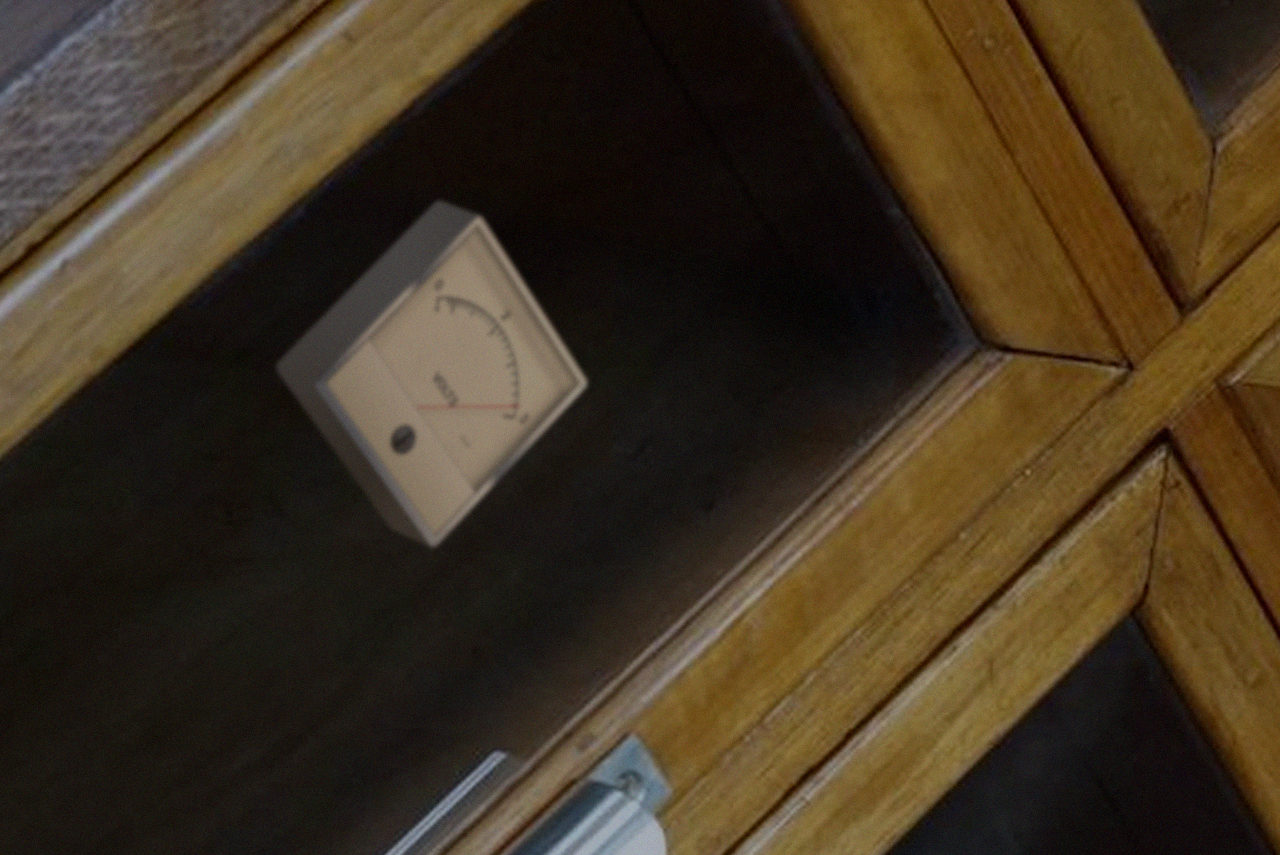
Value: 2.9 V
